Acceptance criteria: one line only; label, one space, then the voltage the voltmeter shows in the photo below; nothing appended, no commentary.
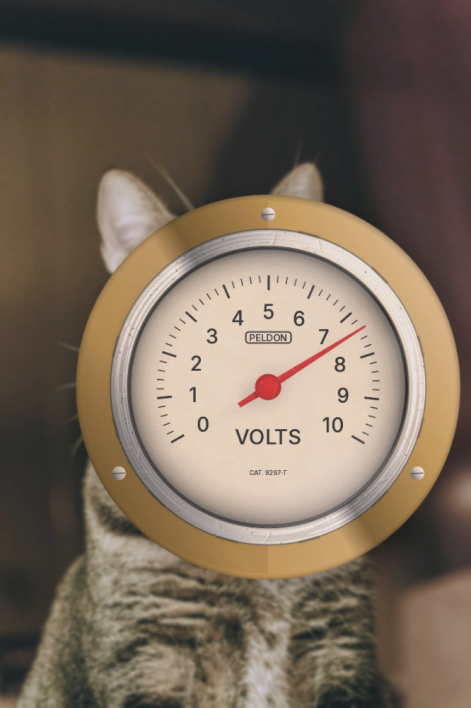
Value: 7.4 V
